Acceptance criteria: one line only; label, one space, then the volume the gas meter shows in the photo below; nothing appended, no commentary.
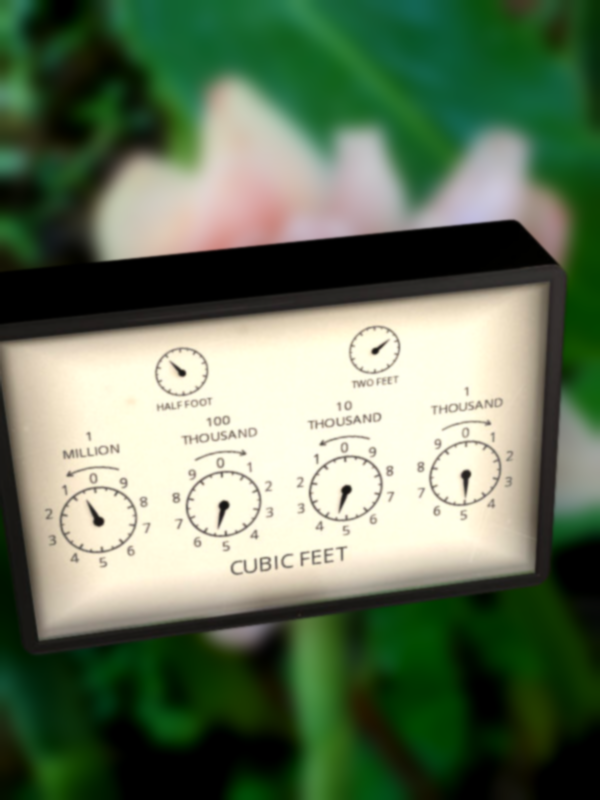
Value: 54500 ft³
